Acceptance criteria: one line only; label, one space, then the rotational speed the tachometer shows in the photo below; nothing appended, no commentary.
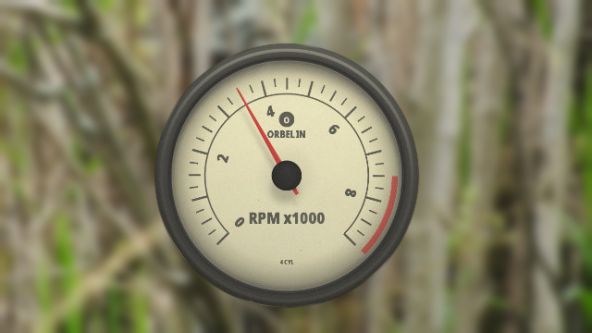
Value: 3500 rpm
